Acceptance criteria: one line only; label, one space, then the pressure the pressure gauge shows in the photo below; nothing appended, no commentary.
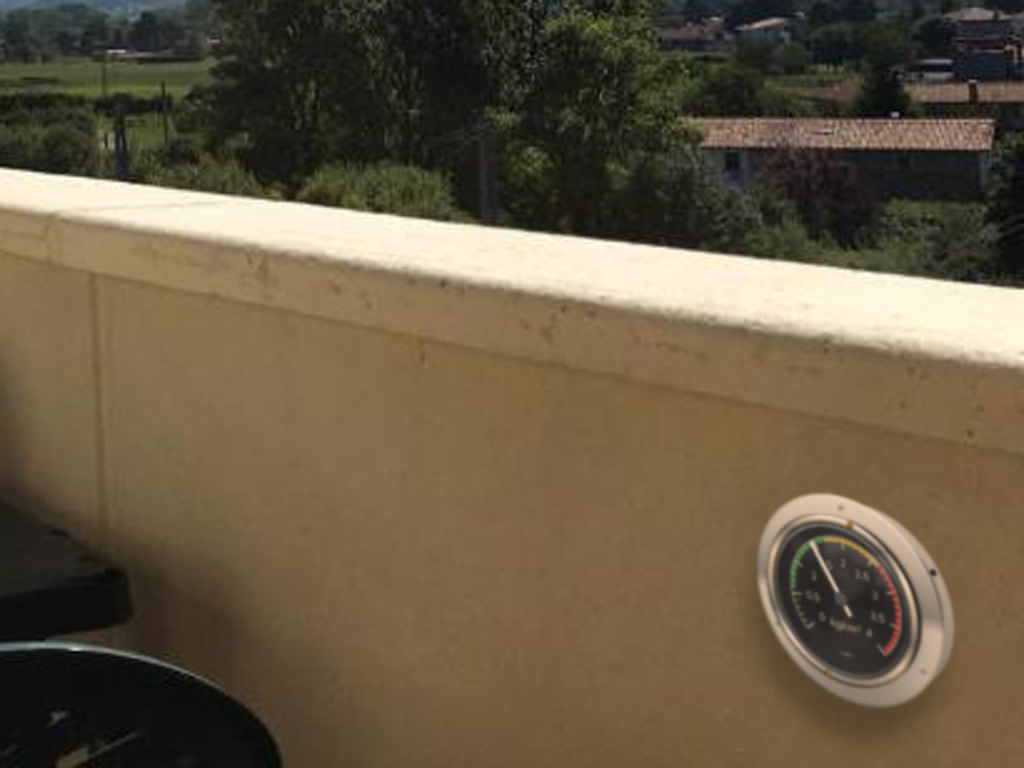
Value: 1.5 kg/cm²
